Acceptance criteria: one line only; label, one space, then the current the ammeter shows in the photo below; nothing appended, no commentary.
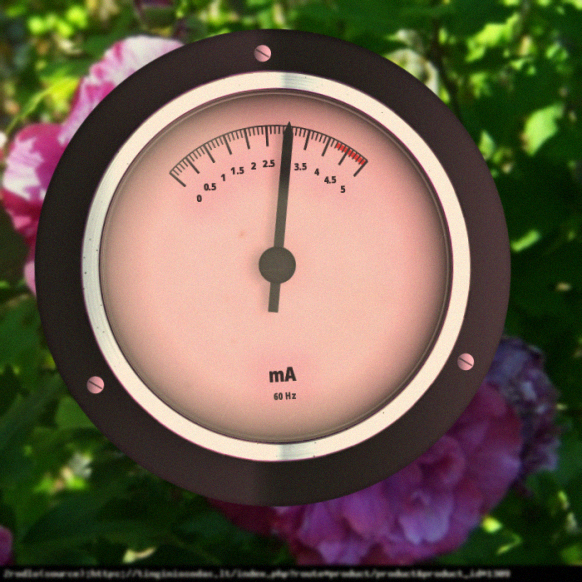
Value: 3 mA
